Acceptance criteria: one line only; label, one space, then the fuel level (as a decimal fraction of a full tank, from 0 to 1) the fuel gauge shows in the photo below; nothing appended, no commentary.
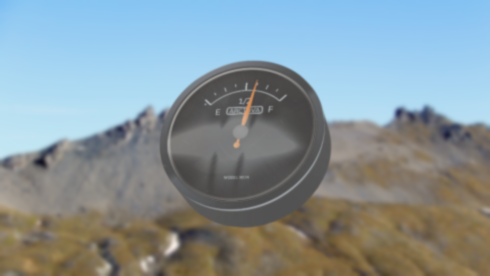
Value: 0.625
